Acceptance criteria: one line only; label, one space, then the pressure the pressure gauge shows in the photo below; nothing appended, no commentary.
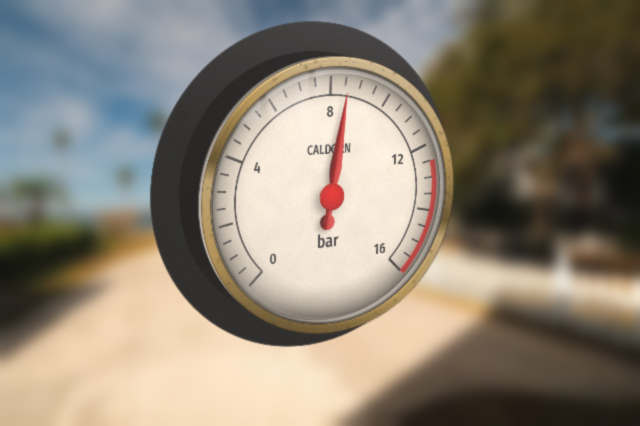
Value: 8.5 bar
